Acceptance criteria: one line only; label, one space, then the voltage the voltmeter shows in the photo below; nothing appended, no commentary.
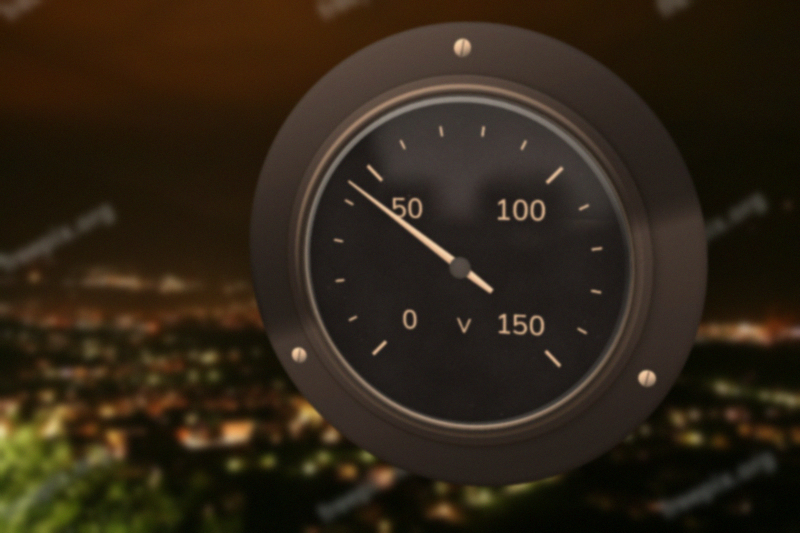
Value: 45 V
